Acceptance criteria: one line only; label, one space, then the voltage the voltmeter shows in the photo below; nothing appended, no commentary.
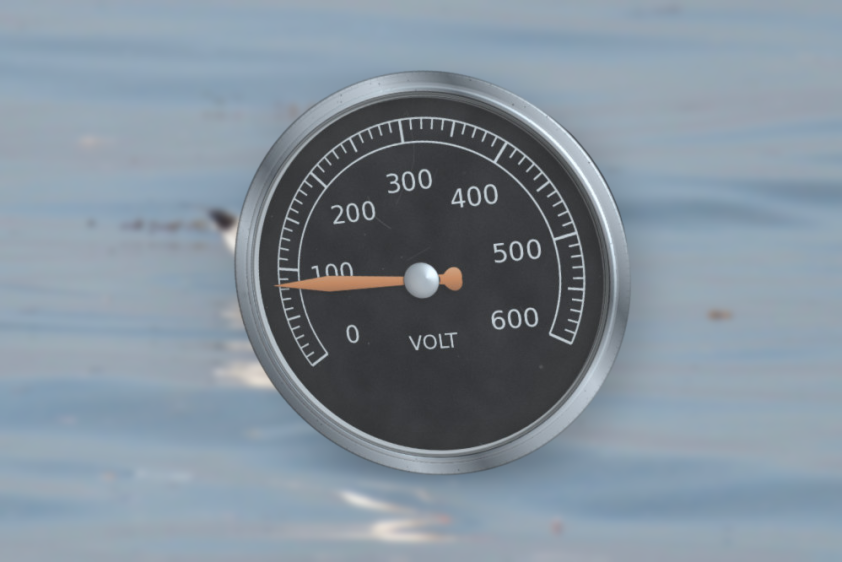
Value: 85 V
